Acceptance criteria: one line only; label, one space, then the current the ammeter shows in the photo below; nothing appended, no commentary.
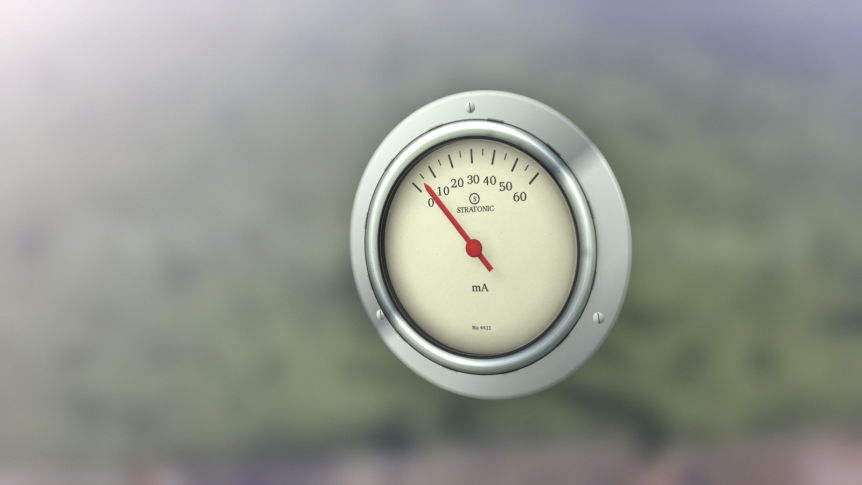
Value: 5 mA
